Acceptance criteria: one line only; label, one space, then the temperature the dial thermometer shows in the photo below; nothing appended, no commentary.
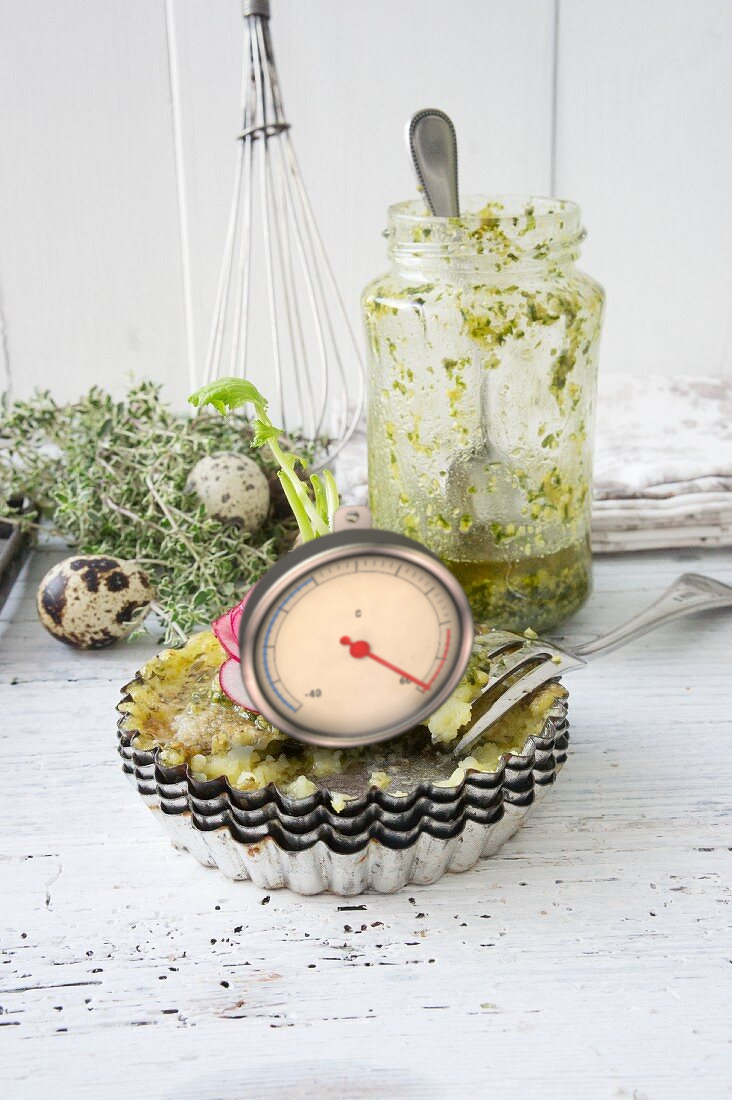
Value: 58 °C
